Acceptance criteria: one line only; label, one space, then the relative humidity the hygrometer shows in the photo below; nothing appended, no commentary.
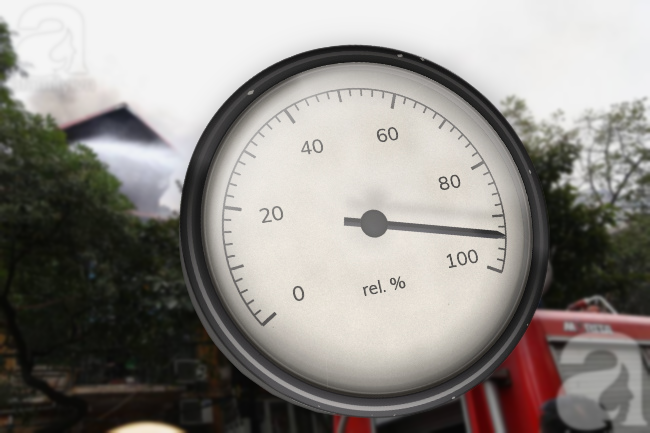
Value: 94 %
